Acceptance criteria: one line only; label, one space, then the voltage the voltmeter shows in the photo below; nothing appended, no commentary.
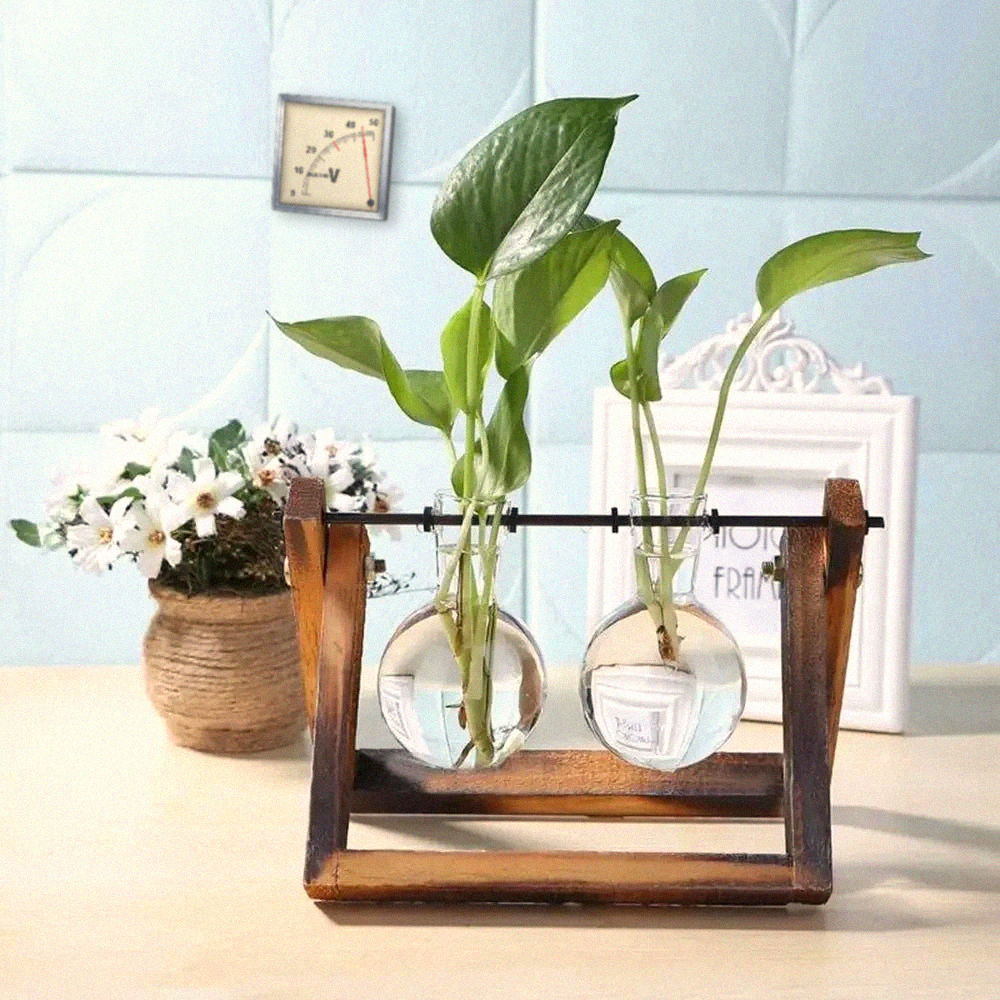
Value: 45 V
